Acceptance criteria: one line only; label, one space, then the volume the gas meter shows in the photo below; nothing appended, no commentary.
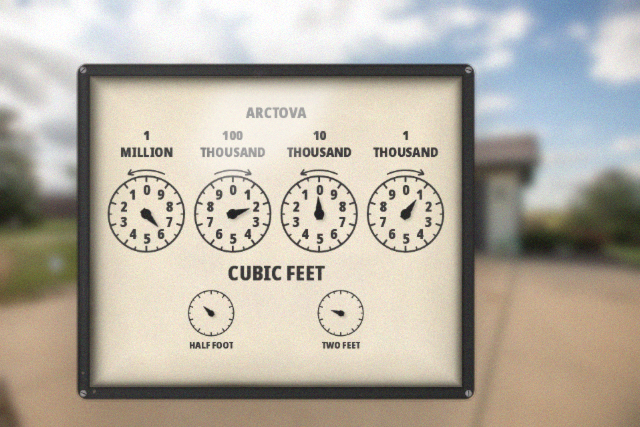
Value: 620100 ft³
